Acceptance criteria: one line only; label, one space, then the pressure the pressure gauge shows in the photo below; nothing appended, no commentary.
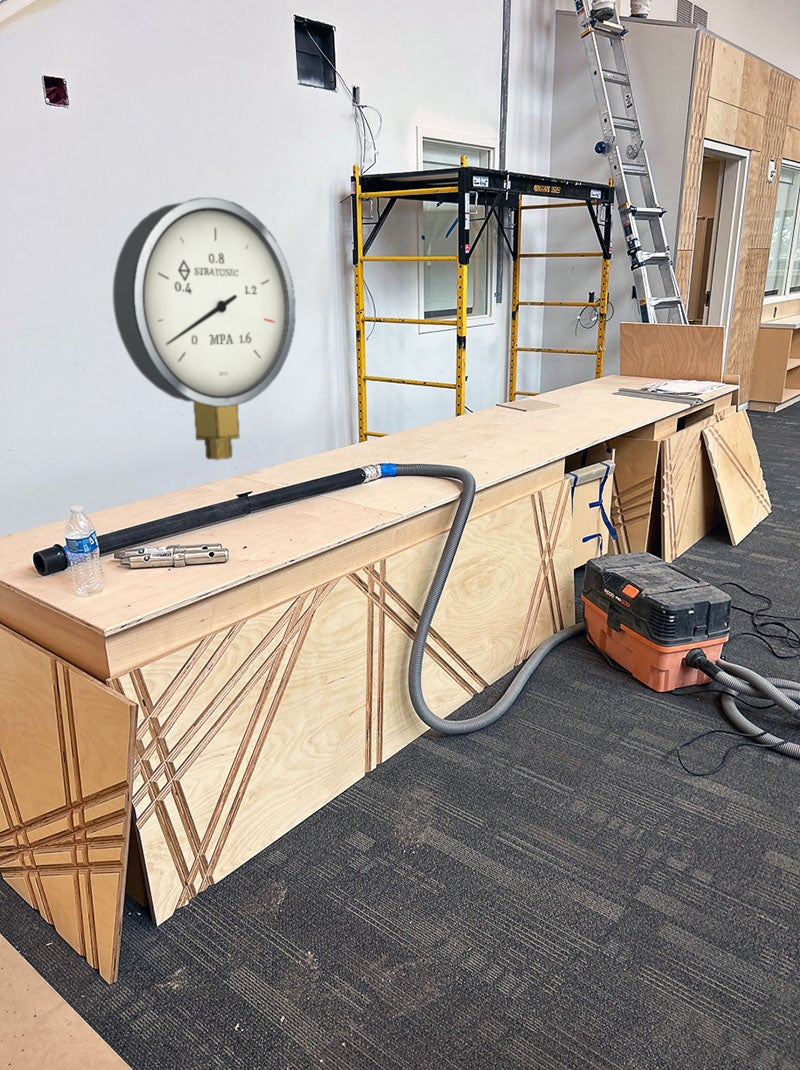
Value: 0.1 MPa
